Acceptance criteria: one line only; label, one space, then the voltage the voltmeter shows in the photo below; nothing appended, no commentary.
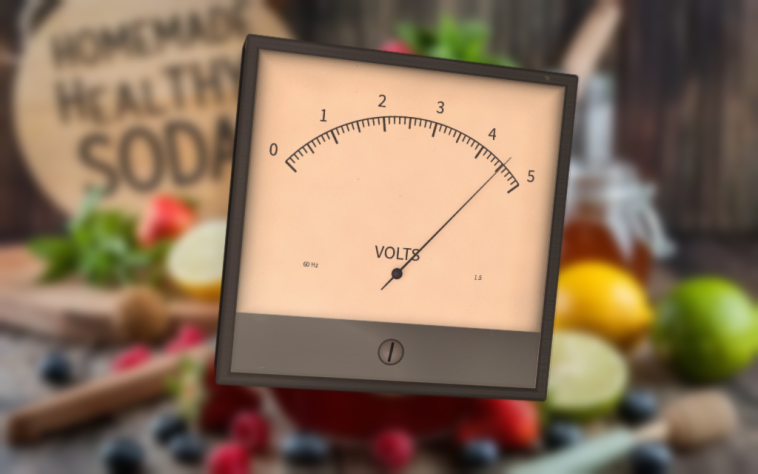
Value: 4.5 V
